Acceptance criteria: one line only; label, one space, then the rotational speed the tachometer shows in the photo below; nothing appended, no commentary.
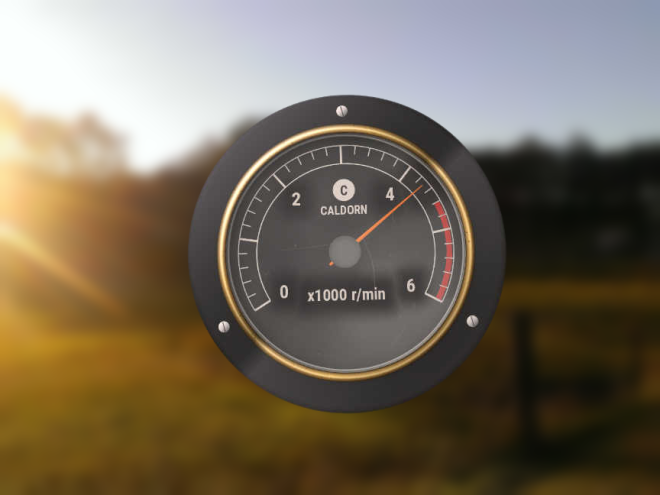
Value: 4300 rpm
